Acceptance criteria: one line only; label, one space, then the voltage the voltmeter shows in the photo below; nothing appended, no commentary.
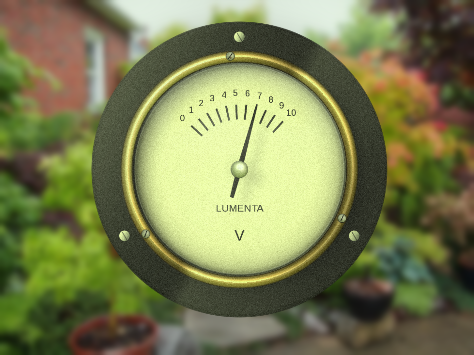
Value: 7 V
